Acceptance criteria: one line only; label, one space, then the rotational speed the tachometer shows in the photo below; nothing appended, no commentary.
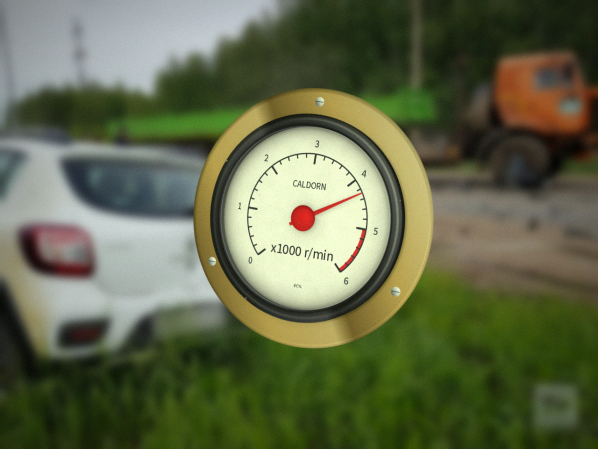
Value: 4300 rpm
